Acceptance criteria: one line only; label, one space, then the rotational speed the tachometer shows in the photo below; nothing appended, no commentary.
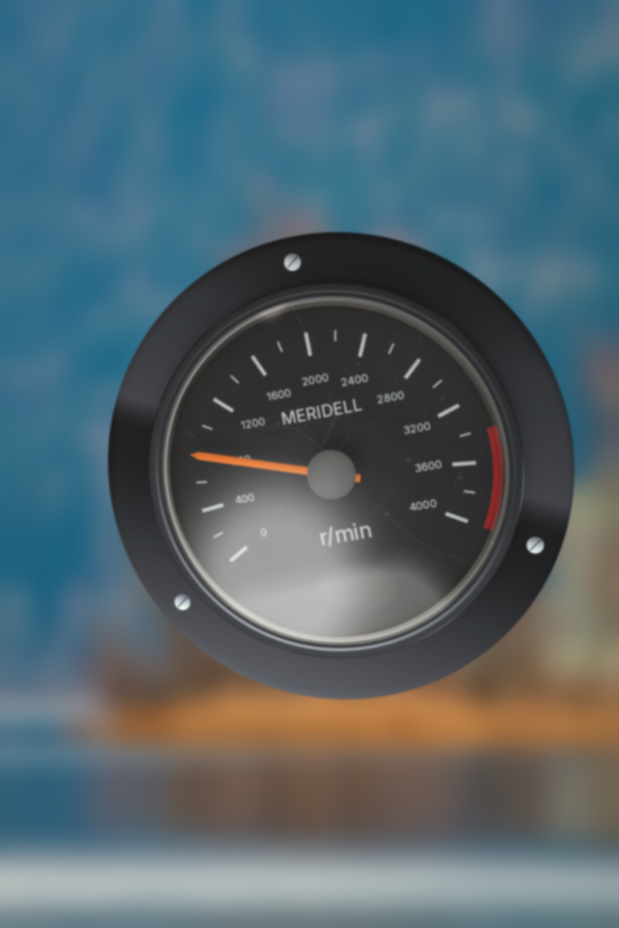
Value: 800 rpm
